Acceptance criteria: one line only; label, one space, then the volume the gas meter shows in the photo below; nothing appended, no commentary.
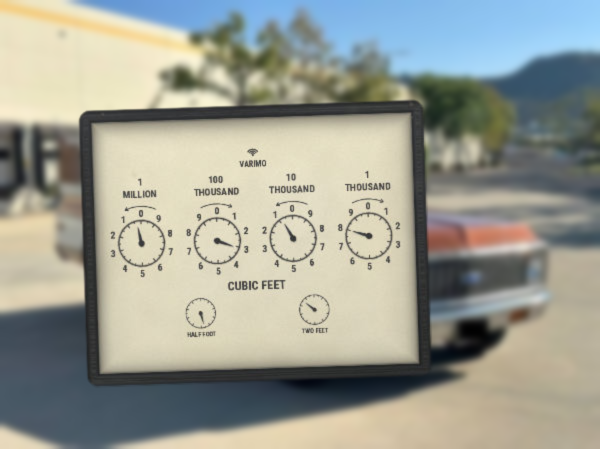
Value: 30800 ft³
